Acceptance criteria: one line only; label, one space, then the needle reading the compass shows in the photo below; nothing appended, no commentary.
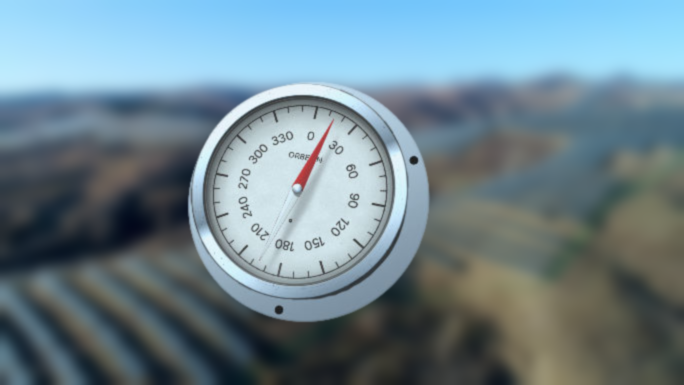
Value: 15 °
